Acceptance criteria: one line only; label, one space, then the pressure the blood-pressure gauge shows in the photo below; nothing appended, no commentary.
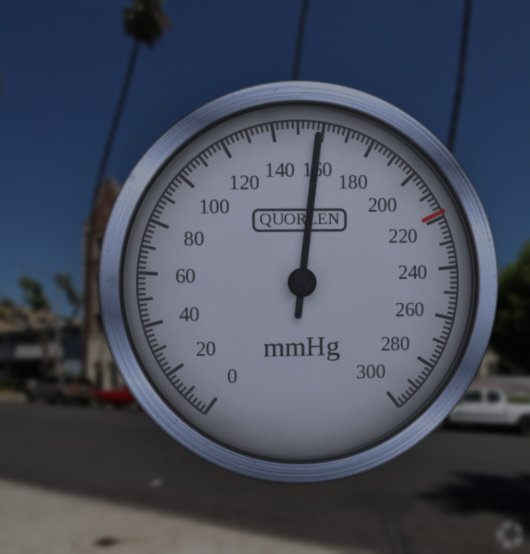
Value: 158 mmHg
